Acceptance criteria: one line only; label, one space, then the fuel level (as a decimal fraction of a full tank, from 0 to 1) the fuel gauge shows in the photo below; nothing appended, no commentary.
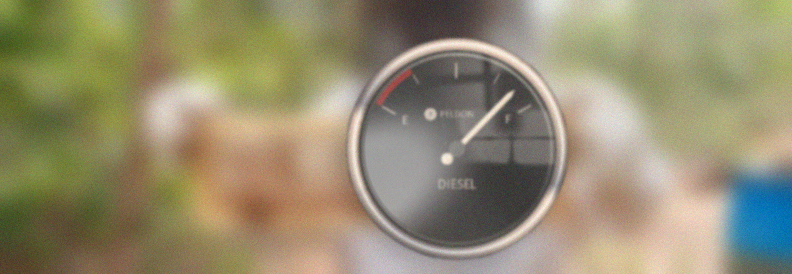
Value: 0.875
